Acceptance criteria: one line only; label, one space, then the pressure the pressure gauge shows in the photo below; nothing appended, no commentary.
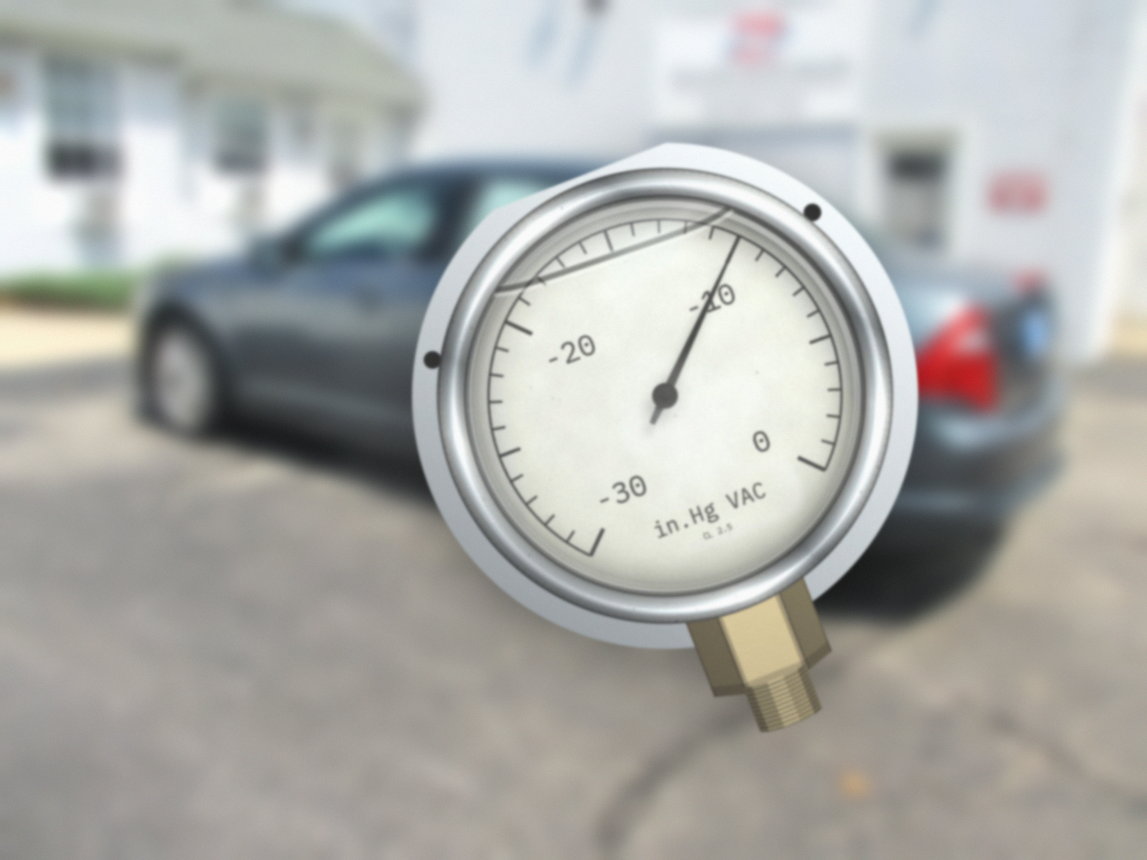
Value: -10 inHg
